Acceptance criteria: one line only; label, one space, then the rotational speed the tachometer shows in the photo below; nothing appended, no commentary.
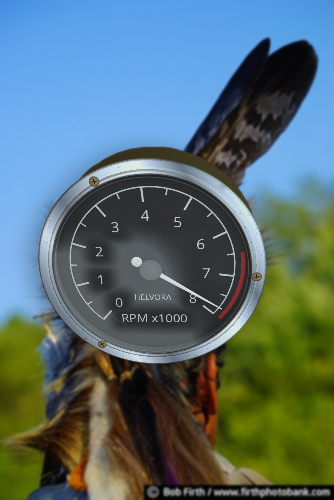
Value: 7750 rpm
